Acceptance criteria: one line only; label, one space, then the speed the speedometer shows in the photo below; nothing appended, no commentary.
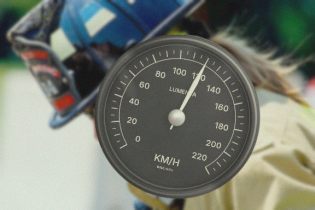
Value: 120 km/h
